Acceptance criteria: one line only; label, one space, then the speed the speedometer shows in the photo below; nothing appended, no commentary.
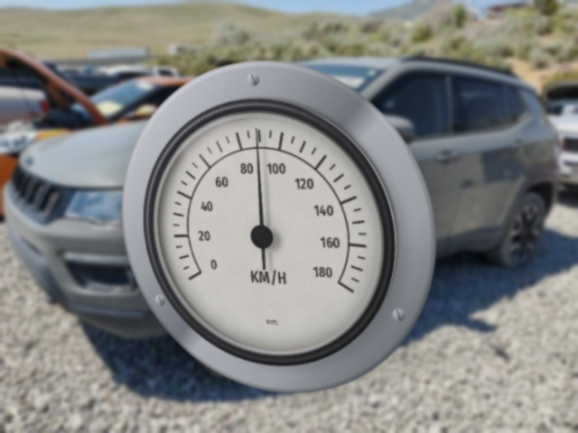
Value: 90 km/h
